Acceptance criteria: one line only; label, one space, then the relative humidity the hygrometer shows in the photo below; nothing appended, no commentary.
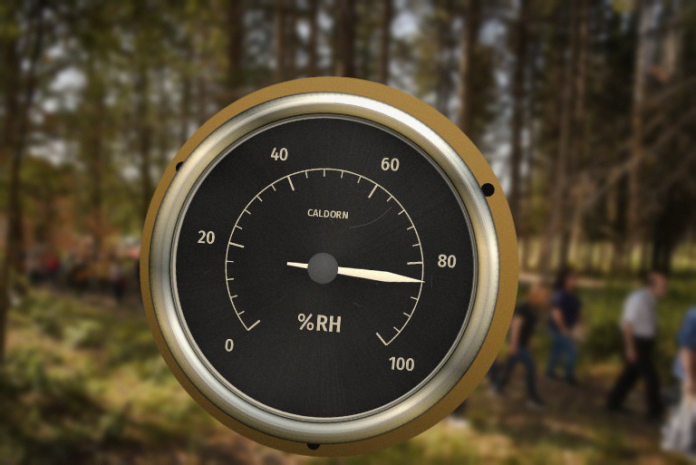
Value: 84 %
